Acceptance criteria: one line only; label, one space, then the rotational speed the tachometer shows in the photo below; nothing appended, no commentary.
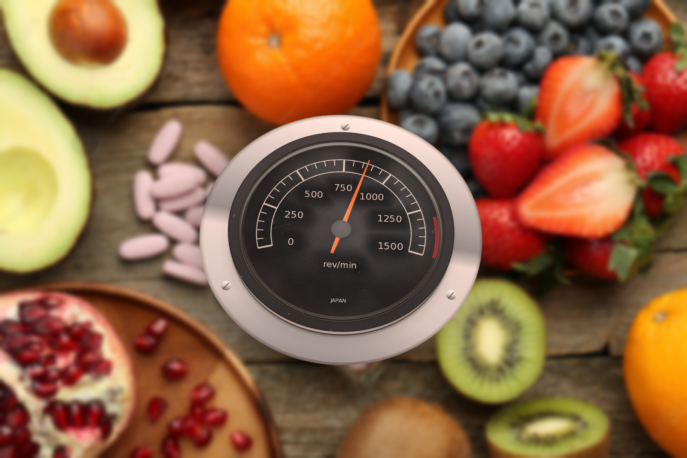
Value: 875 rpm
